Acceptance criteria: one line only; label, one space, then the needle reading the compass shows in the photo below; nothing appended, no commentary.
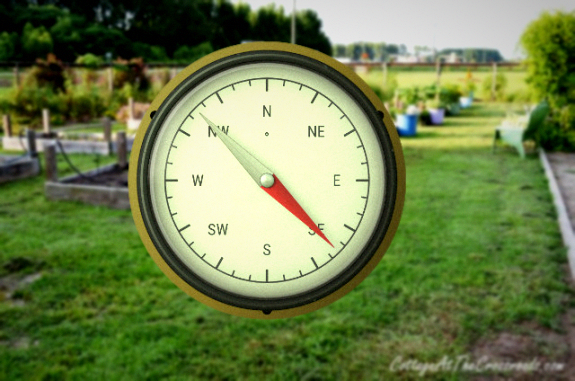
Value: 135 °
